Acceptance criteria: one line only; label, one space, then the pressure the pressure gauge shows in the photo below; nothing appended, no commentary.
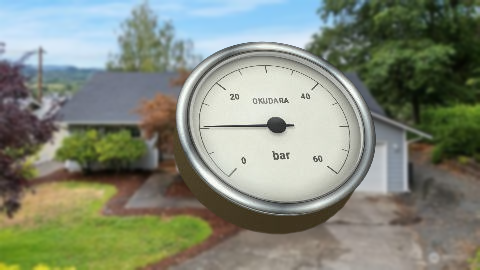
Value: 10 bar
